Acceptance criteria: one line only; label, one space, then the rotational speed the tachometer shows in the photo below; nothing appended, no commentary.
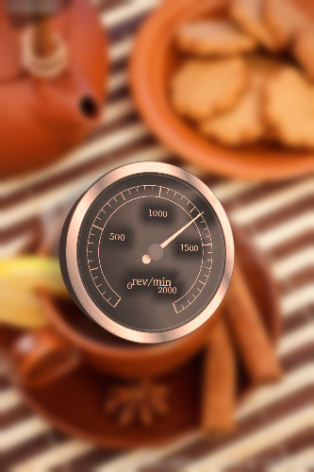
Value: 1300 rpm
